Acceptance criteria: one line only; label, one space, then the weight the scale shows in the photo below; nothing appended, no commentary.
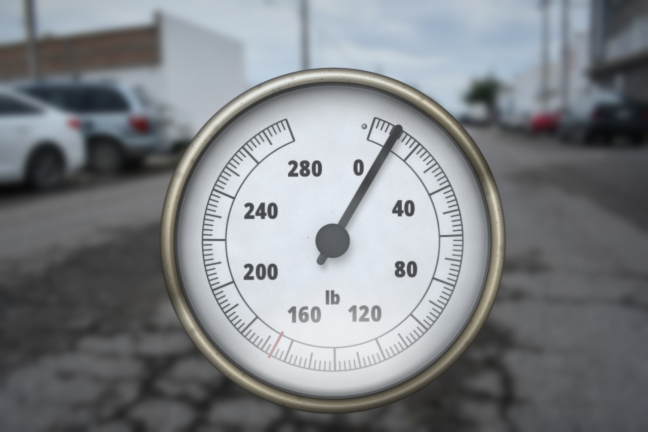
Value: 10 lb
